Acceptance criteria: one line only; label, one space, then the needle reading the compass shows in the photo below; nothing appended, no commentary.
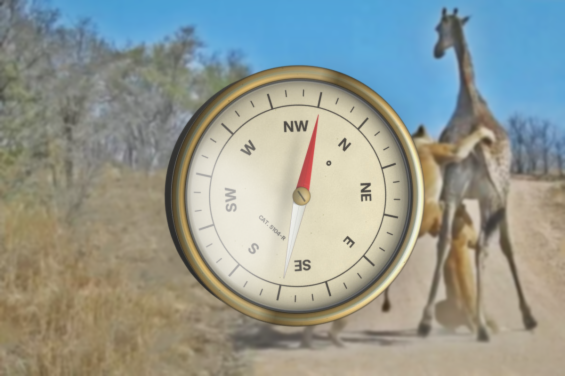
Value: 330 °
